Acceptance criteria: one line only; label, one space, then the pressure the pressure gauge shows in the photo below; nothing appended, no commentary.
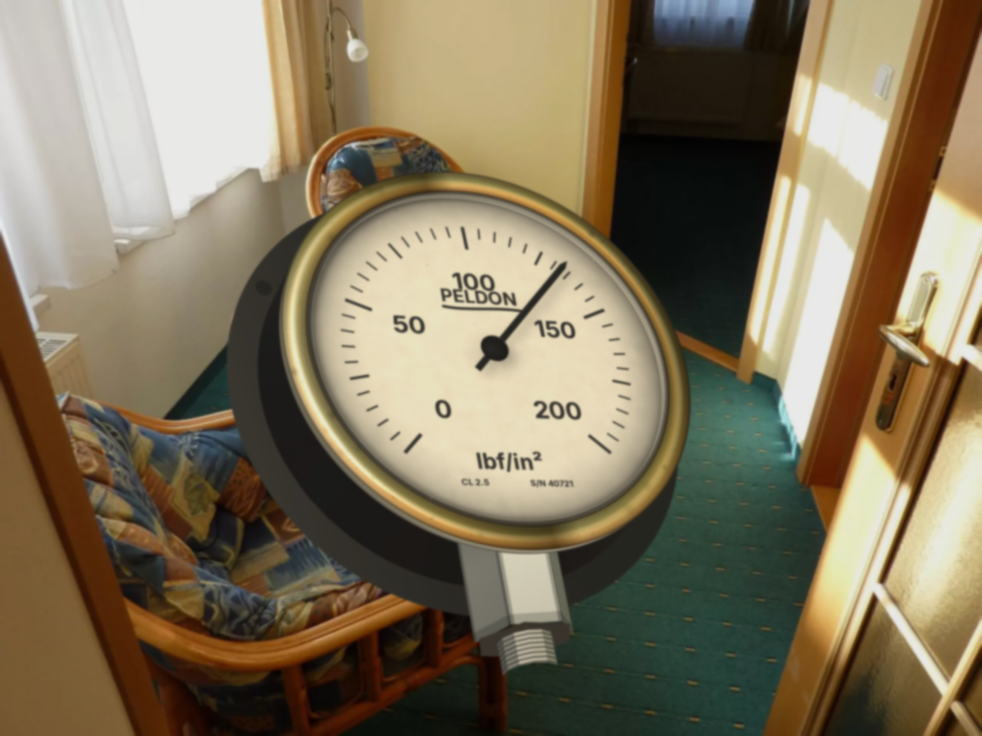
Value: 132.5 psi
